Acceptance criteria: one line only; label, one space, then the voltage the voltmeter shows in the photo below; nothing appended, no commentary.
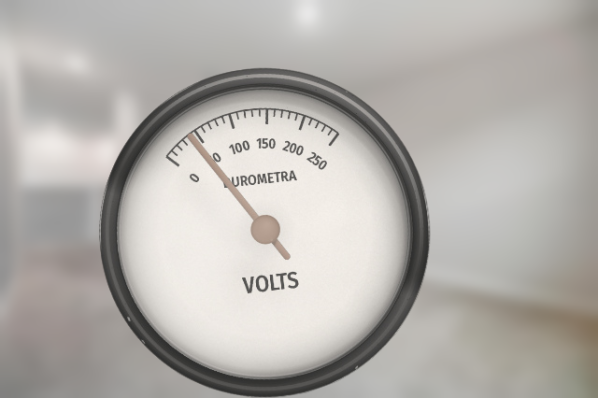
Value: 40 V
